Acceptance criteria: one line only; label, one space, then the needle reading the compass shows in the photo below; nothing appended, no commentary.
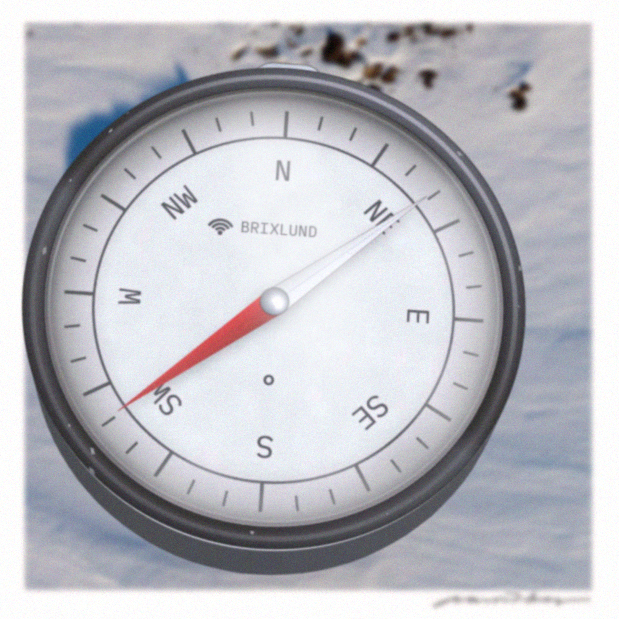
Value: 230 °
